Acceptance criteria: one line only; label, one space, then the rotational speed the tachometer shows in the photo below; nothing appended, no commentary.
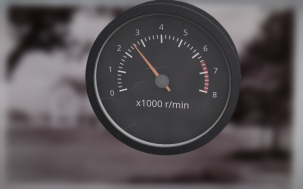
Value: 2600 rpm
